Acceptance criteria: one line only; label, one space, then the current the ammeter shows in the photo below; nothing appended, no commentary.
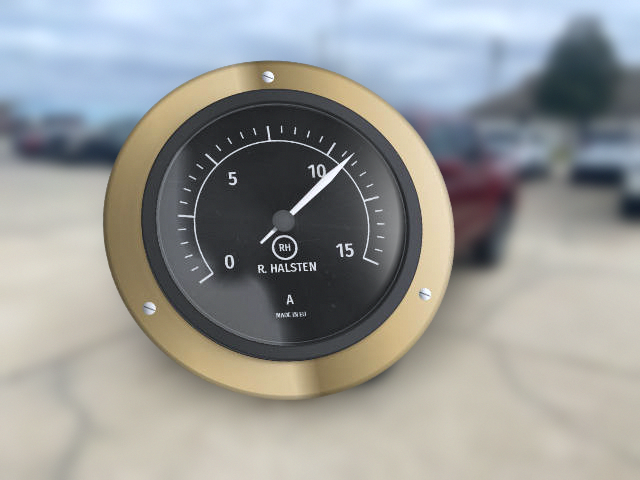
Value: 10.75 A
